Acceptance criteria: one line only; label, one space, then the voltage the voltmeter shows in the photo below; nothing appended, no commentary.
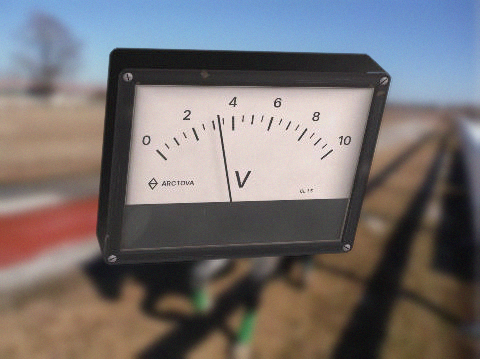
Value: 3.25 V
